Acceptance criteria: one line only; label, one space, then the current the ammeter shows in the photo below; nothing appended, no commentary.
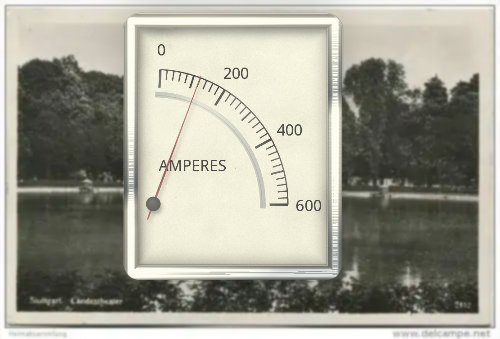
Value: 120 A
